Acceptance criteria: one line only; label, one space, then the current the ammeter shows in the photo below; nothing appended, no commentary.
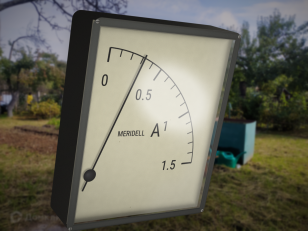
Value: 0.3 A
